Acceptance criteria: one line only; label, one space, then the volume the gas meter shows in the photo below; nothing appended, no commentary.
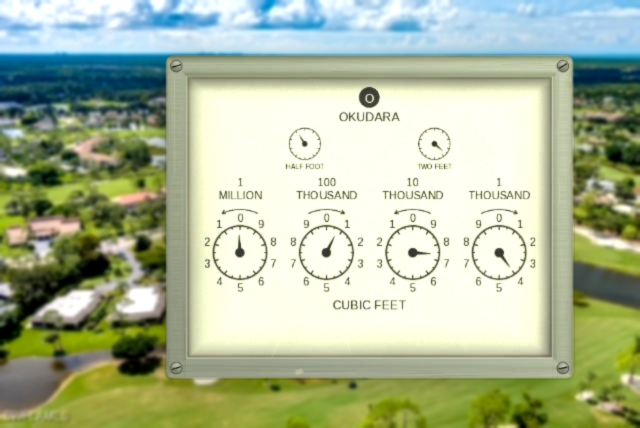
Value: 7400 ft³
